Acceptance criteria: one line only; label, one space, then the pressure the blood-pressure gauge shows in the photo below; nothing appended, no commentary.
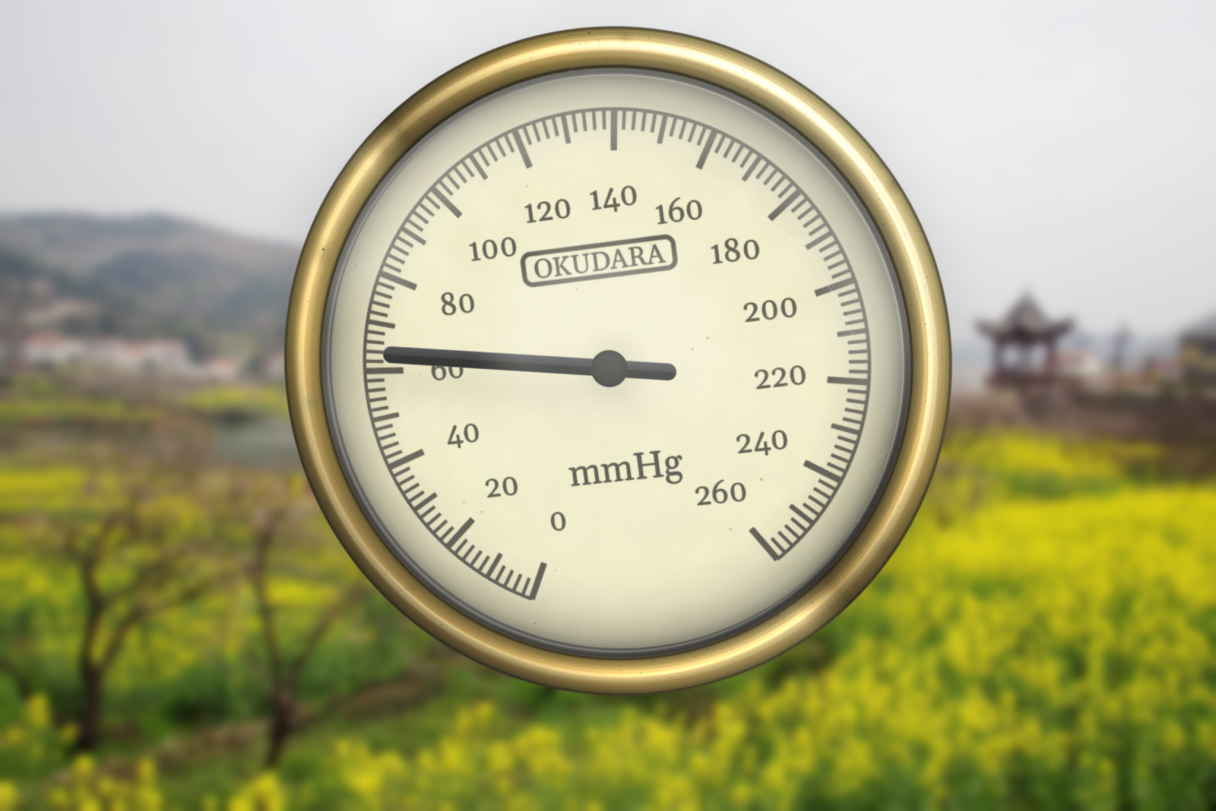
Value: 64 mmHg
